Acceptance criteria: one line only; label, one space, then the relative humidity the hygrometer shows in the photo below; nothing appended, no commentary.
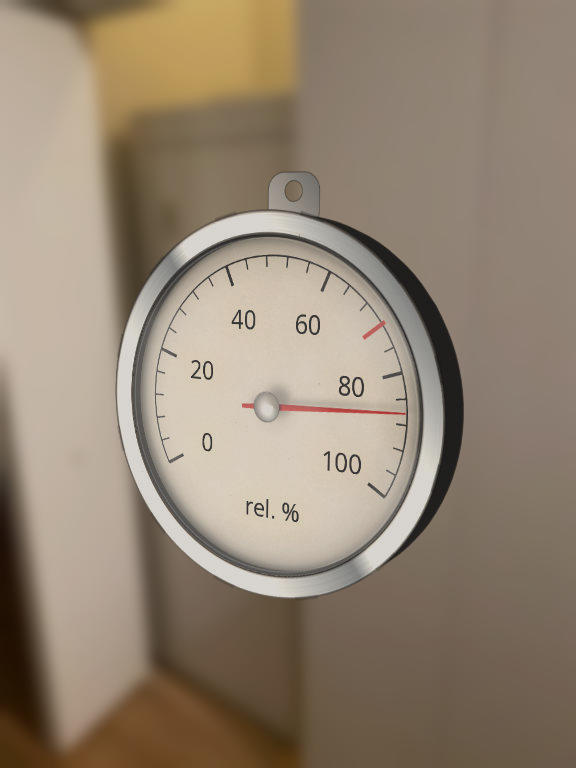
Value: 86 %
